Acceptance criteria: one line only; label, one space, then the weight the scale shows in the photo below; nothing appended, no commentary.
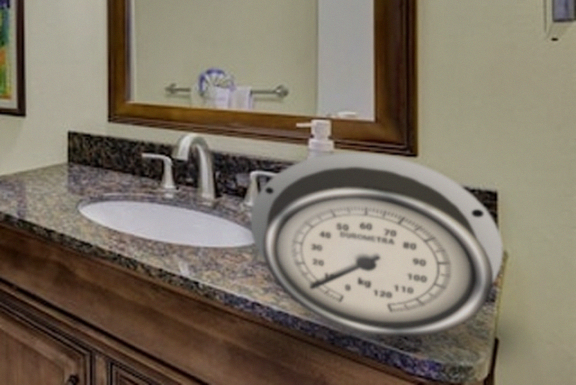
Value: 10 kg
